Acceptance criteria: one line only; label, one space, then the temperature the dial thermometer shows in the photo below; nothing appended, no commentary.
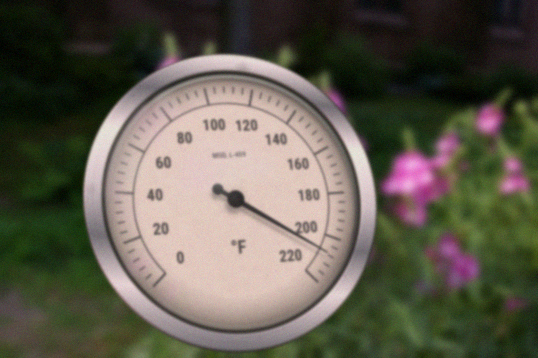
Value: 208 °F
